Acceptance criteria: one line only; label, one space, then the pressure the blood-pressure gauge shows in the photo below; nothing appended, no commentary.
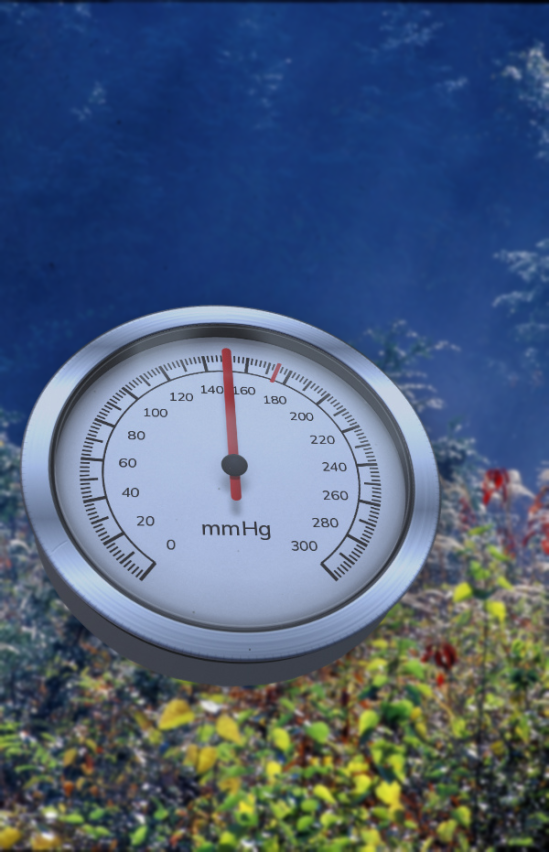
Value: 150 mmHg
